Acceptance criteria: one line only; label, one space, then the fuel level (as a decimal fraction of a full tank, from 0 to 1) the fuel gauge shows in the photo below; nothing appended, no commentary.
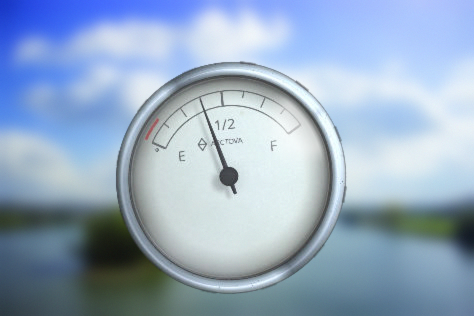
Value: 0.375
